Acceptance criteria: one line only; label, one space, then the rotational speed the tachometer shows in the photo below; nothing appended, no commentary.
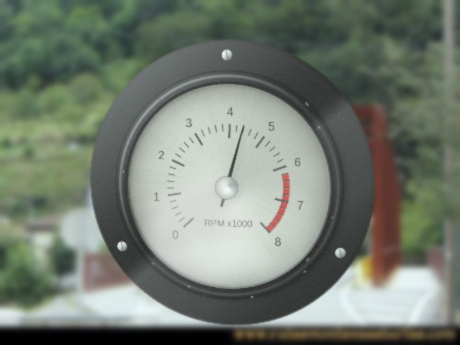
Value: 4400 rpm
